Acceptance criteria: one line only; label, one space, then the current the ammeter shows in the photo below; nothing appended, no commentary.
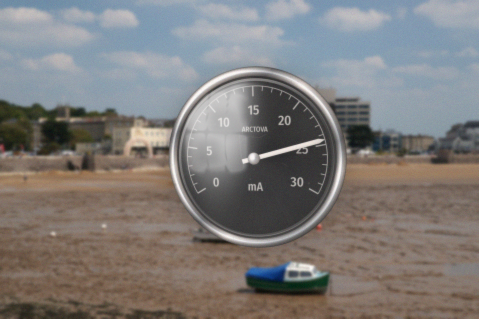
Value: 24.5 mA
